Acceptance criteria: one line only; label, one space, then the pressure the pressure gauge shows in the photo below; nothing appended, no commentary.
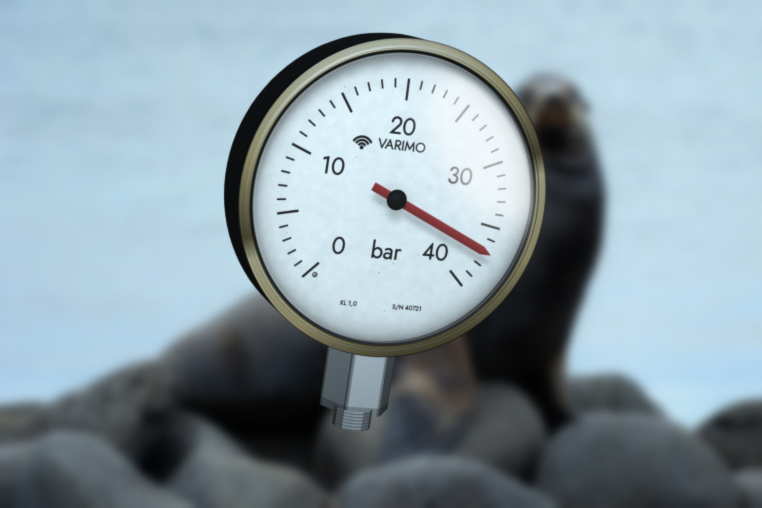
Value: 37 bar
